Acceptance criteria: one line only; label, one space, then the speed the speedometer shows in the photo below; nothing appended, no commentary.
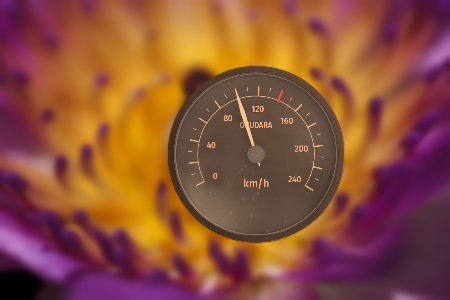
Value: 100 km/h
